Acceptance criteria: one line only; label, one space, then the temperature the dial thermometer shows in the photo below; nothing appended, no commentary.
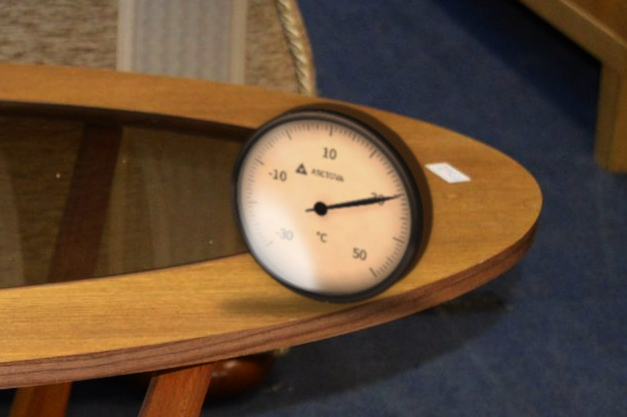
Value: 30 °C
